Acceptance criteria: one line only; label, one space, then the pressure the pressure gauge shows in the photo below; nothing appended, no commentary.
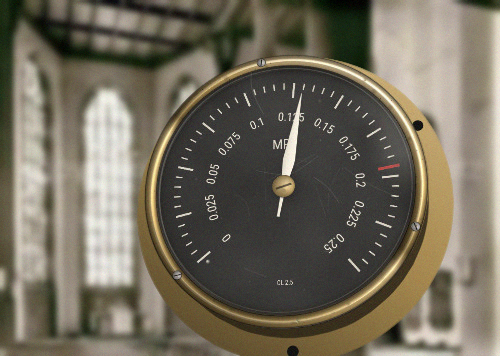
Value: 0.13 MPa
